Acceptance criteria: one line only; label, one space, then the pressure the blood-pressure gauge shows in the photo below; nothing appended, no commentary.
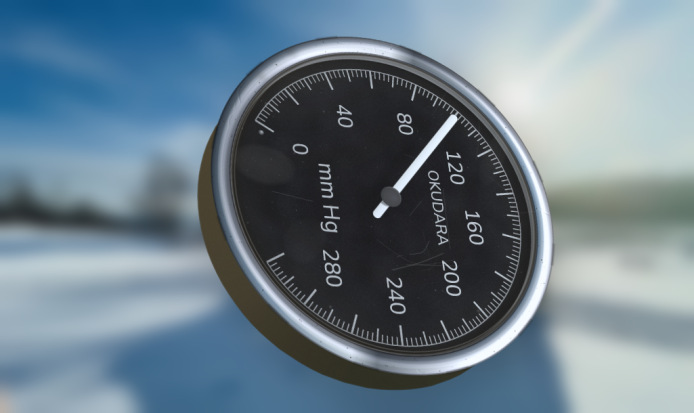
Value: 100 mmHg
